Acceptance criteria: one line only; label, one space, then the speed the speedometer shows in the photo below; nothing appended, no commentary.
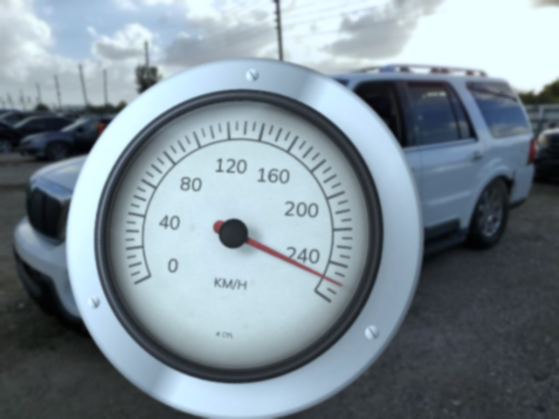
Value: 250 km/h
